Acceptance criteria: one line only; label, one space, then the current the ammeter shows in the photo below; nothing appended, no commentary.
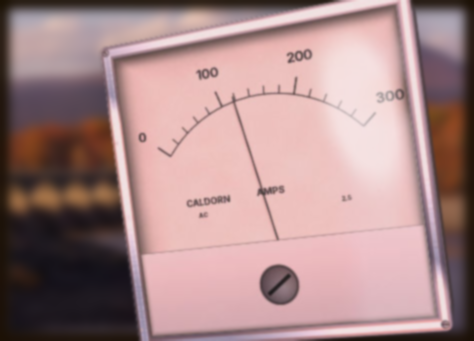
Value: 120 A
